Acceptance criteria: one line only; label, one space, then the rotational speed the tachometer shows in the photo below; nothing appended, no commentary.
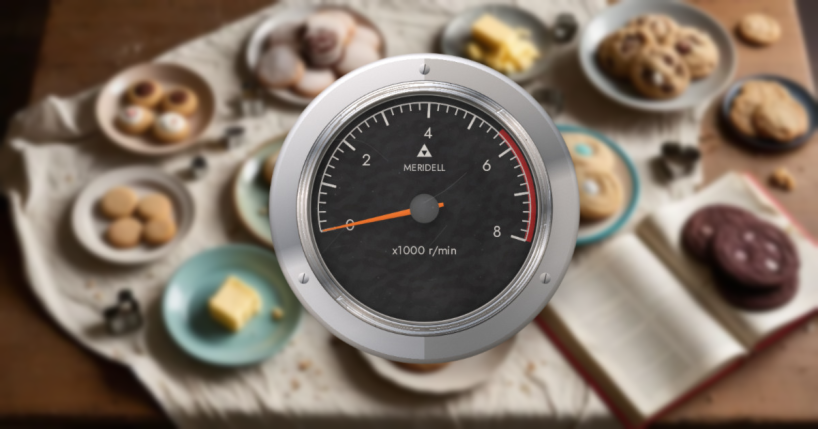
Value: 0 rpm
